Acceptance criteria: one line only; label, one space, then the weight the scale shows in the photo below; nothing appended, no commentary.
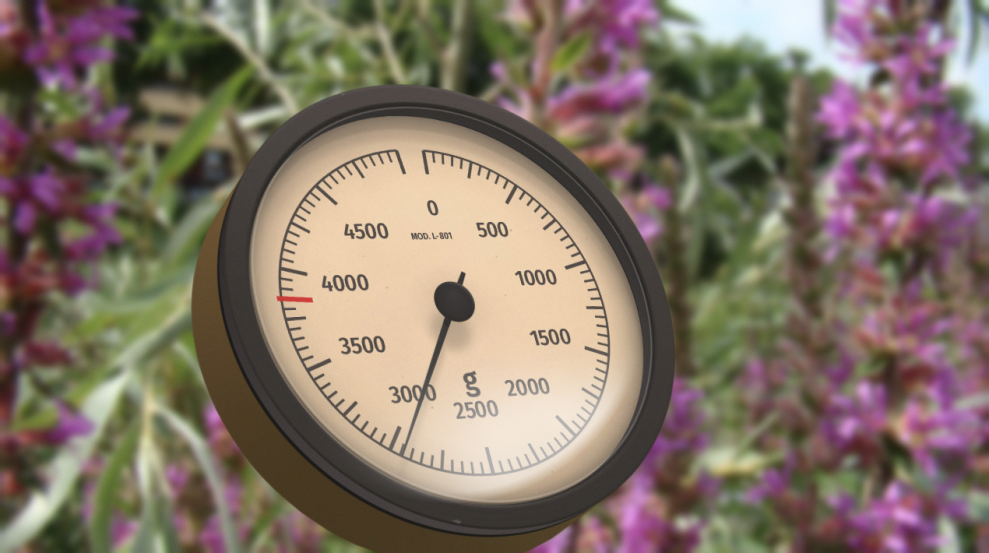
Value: 2950 g
